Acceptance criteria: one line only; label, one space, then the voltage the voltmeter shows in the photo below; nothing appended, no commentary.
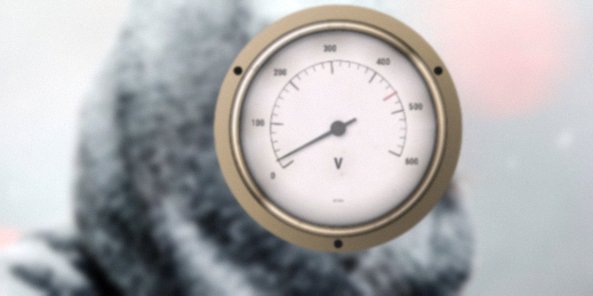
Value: 20 V
